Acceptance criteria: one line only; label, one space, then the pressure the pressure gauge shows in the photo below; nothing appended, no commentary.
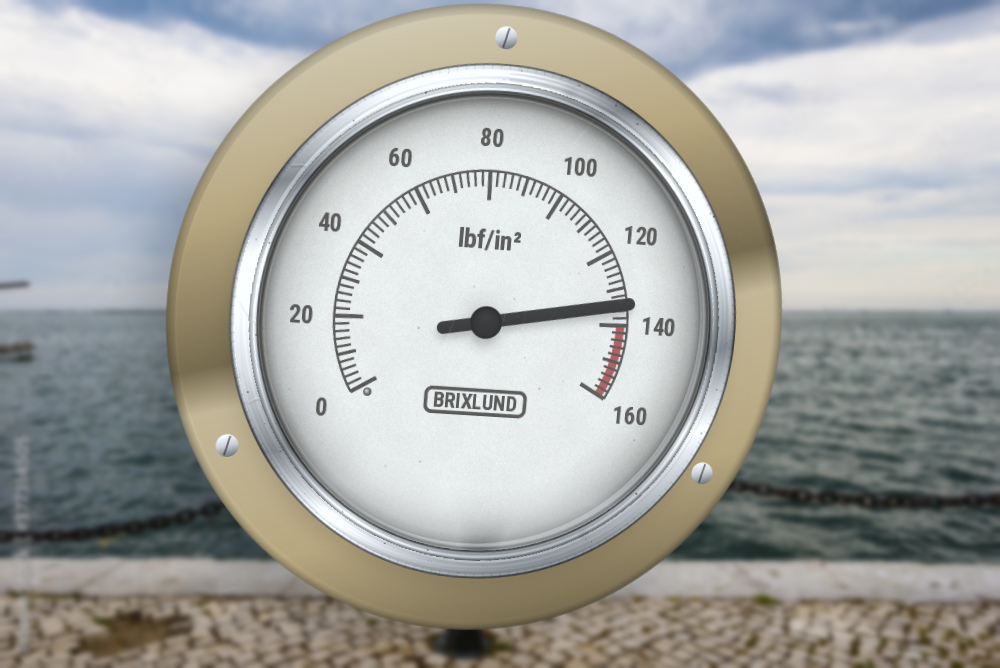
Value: 134 psi
